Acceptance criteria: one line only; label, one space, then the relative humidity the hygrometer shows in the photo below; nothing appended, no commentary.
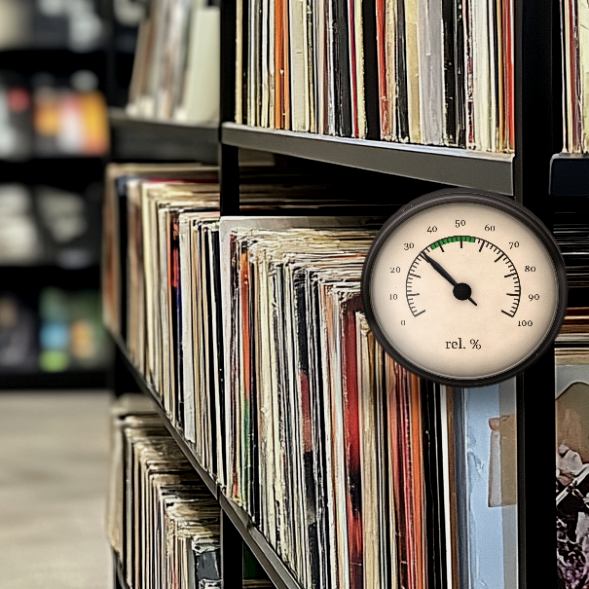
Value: 32 %
